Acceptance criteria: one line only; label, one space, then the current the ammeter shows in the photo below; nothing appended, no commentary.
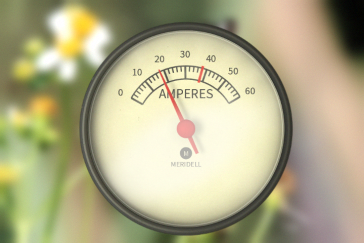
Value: 18 A
